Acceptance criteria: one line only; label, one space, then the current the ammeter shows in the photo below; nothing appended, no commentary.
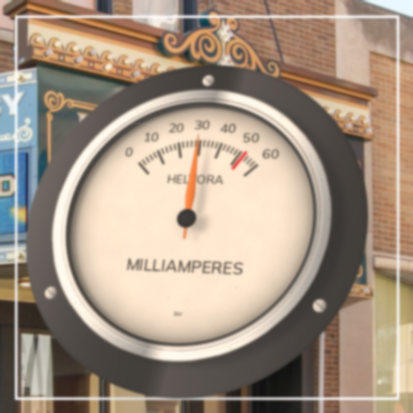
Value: 30 mA
